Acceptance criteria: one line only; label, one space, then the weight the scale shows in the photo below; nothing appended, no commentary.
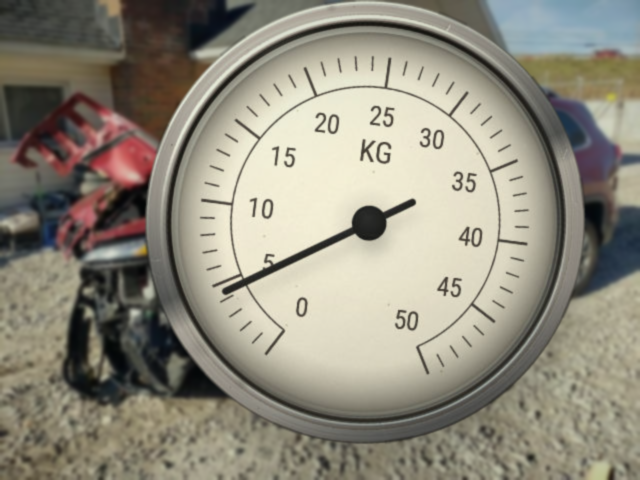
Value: 4.5 kg
